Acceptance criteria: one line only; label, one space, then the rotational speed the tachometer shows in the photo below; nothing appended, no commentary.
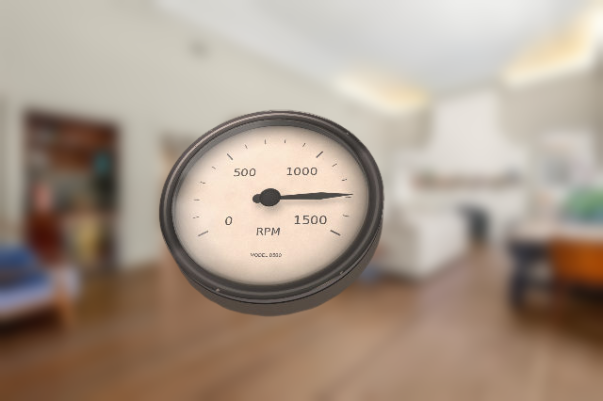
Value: 1300 rpm
